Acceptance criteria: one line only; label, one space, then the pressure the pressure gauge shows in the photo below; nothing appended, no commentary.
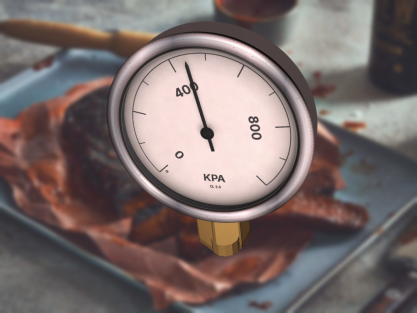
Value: 450 kPa
